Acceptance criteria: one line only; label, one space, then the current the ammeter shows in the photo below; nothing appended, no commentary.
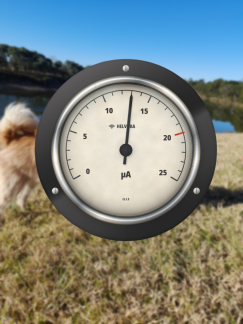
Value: 13 µA
